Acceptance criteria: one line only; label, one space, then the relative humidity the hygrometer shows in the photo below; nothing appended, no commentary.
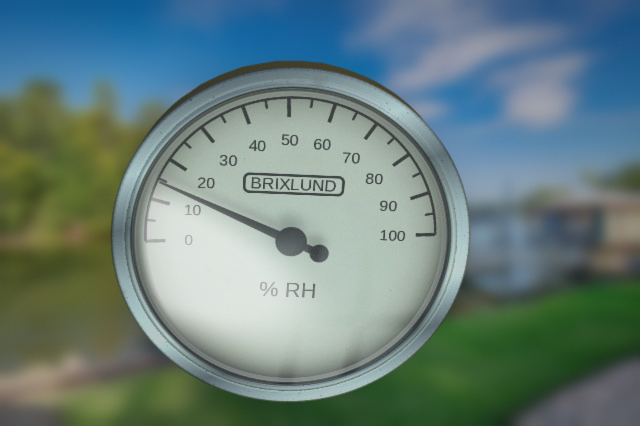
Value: 15 %
